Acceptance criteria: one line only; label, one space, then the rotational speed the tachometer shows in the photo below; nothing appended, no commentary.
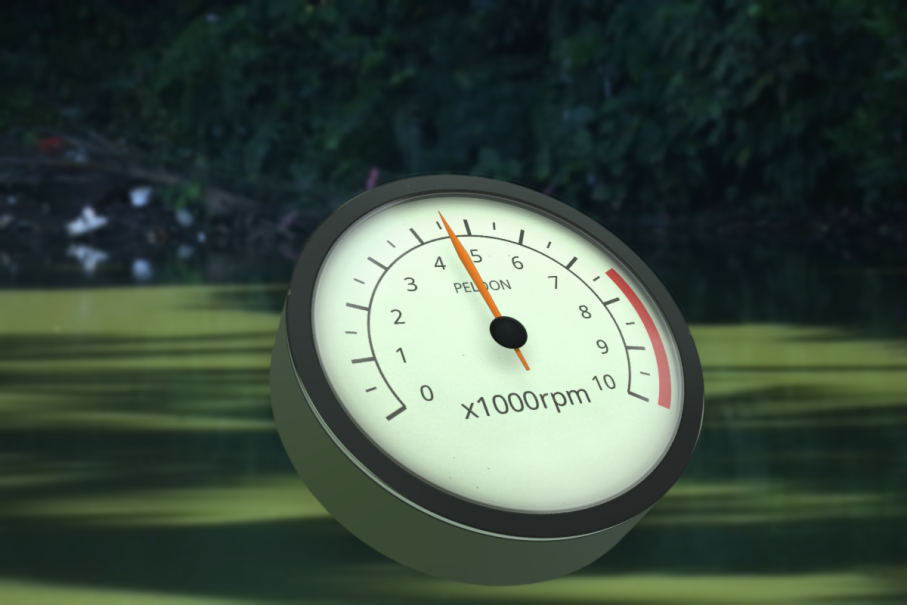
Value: 4500 rpm
